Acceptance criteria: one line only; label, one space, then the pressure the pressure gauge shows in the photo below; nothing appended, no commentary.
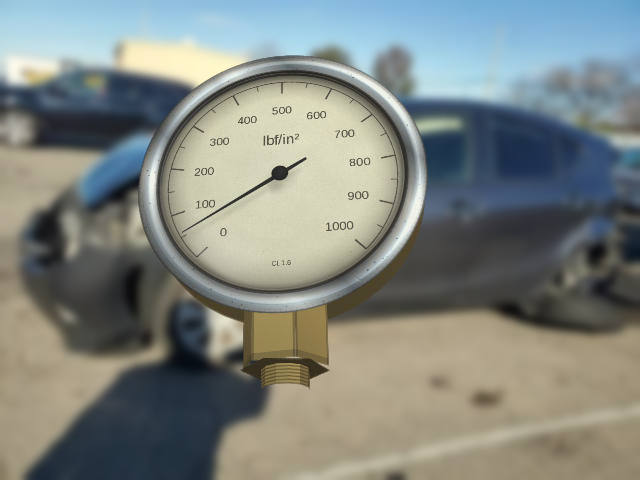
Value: 50 psi
